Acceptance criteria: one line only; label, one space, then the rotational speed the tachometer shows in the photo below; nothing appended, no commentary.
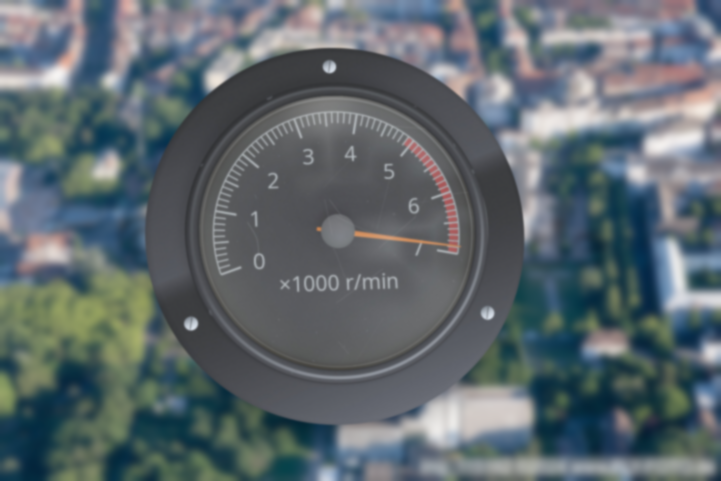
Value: 6900 rpm
